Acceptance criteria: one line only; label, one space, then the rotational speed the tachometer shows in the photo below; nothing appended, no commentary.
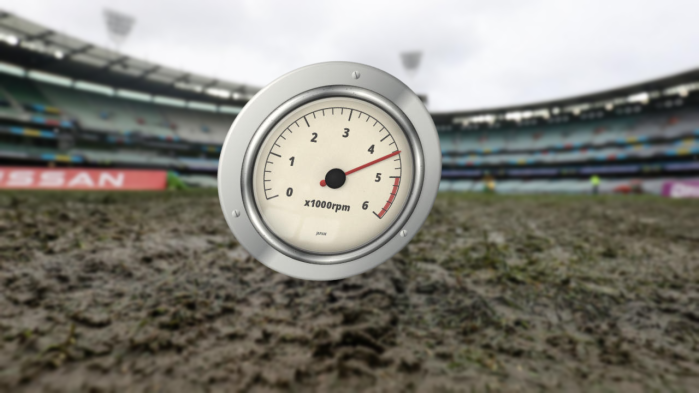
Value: 4400 rpm
